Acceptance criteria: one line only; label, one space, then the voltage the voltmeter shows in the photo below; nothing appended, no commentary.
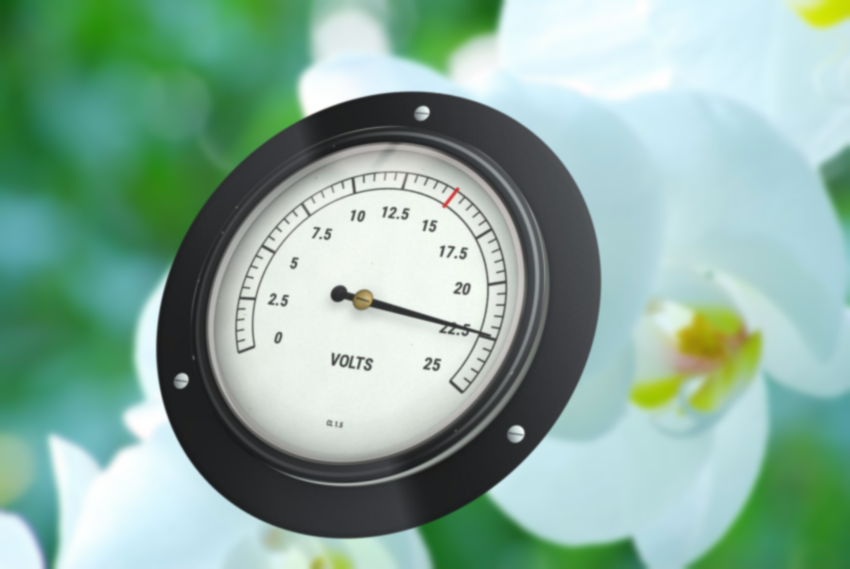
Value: 22.5 V
